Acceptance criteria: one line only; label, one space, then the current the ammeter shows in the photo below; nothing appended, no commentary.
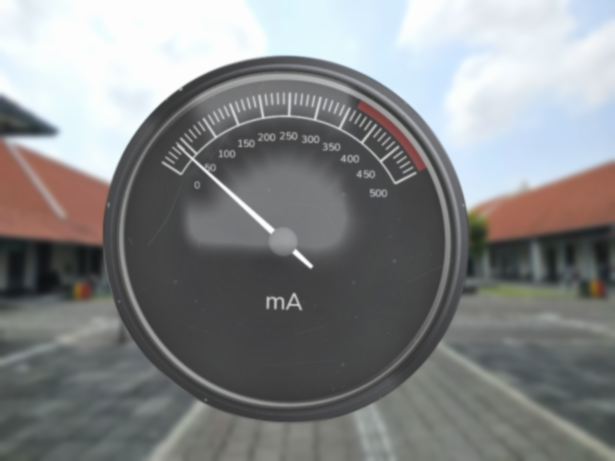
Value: 40 mA
